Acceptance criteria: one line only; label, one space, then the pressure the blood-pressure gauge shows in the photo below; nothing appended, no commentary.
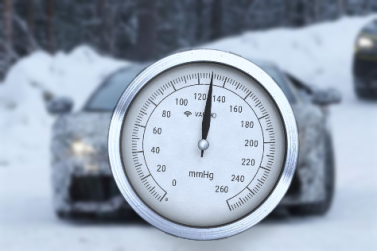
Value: 130 mmHg
